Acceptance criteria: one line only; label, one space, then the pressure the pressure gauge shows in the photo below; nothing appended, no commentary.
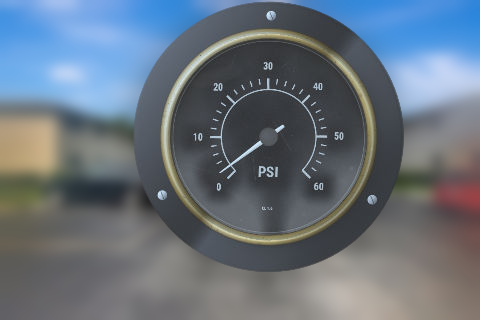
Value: 2 psi
